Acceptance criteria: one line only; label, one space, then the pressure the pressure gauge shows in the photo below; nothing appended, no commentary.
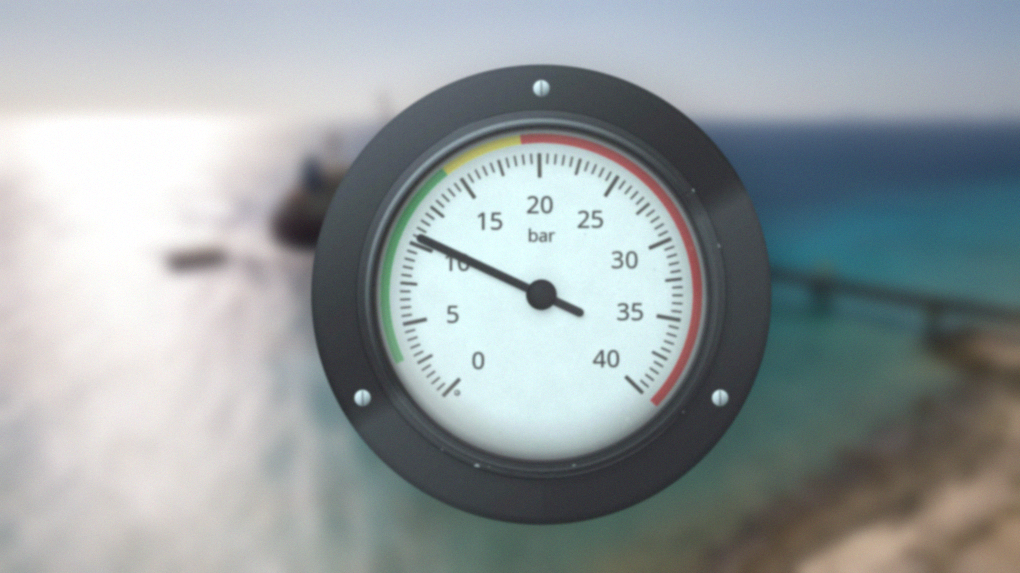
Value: 10.5 bar
